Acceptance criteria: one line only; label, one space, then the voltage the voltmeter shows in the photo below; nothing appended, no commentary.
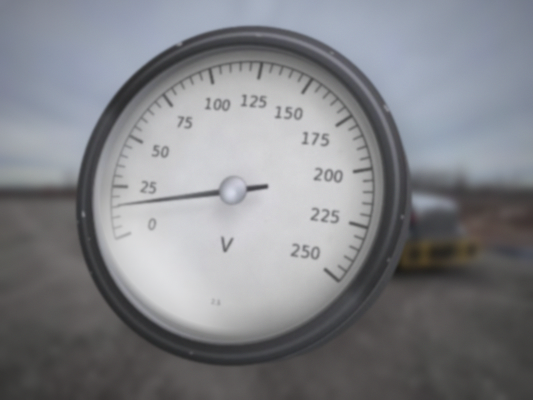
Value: 15 V
